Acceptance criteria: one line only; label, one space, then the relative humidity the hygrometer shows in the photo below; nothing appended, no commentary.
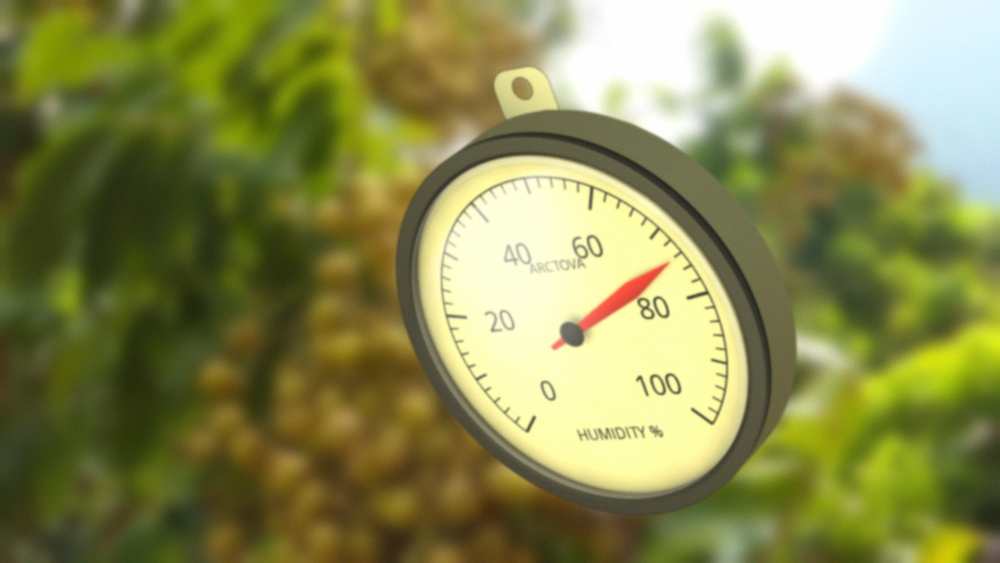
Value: 74 %
